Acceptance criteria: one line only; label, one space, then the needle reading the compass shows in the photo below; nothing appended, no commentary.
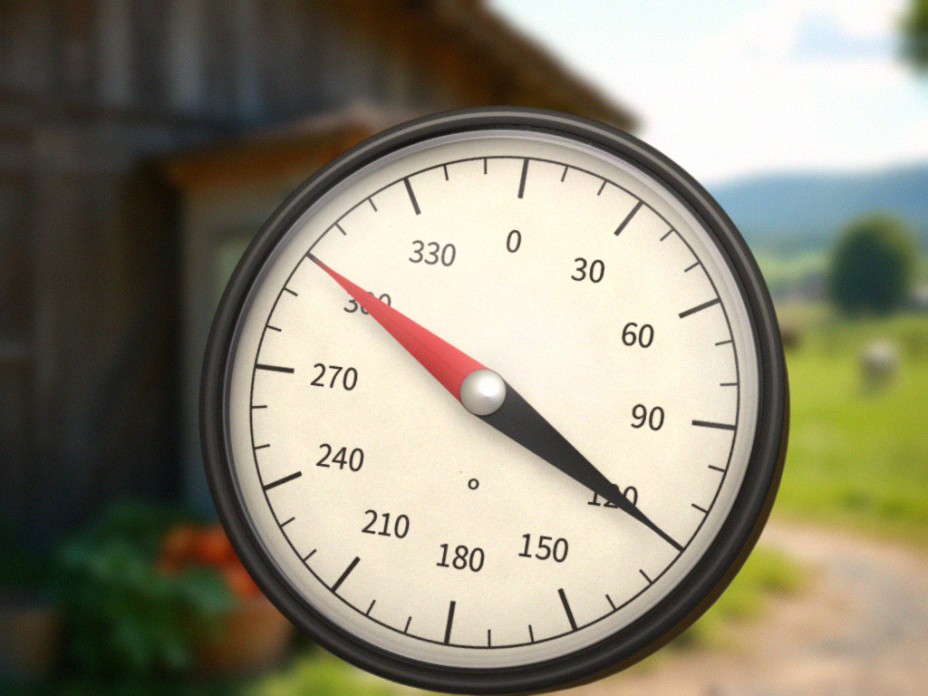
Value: 300 °
